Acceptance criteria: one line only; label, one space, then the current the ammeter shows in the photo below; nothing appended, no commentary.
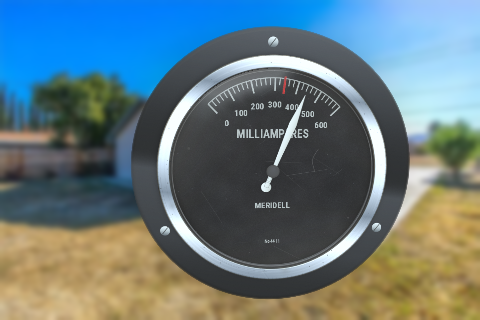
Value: 440 mA
